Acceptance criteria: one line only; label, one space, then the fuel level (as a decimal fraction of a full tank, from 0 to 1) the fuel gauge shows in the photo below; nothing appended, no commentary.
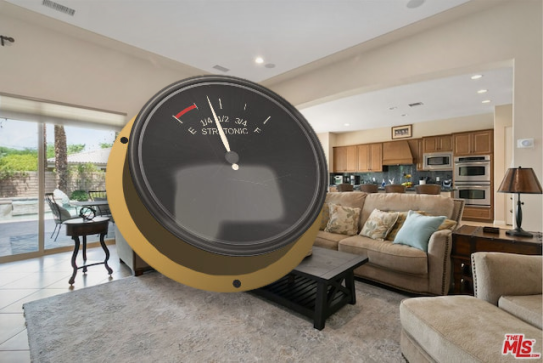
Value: 0.375
